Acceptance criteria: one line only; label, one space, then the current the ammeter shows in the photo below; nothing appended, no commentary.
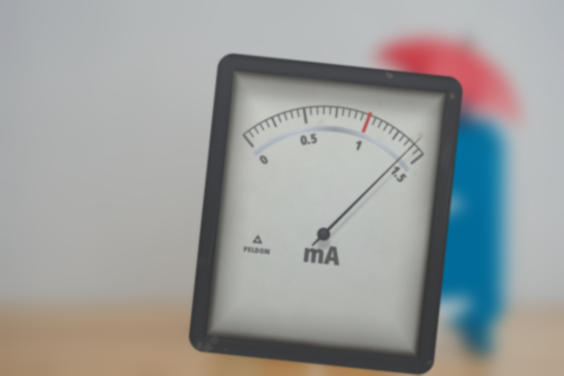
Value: 1.4 mA
